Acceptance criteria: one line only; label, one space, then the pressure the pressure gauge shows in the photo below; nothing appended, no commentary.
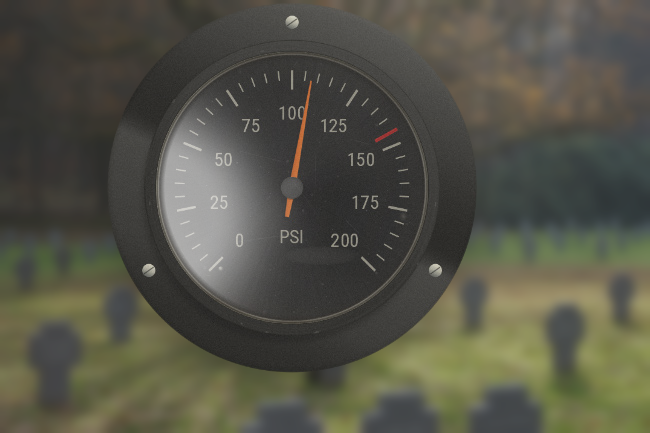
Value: 107.5 psi
